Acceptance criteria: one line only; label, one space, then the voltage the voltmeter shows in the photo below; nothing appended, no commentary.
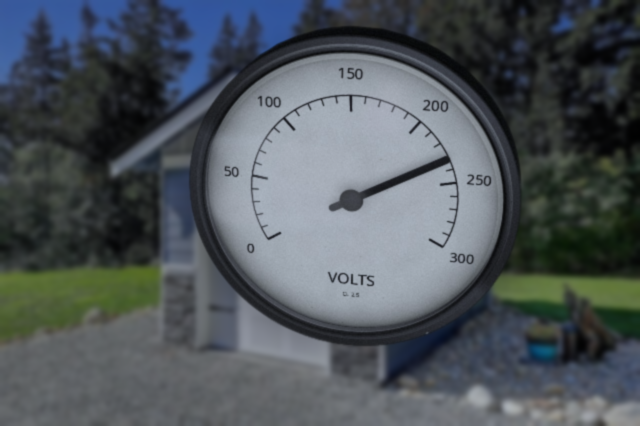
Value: 230 V
